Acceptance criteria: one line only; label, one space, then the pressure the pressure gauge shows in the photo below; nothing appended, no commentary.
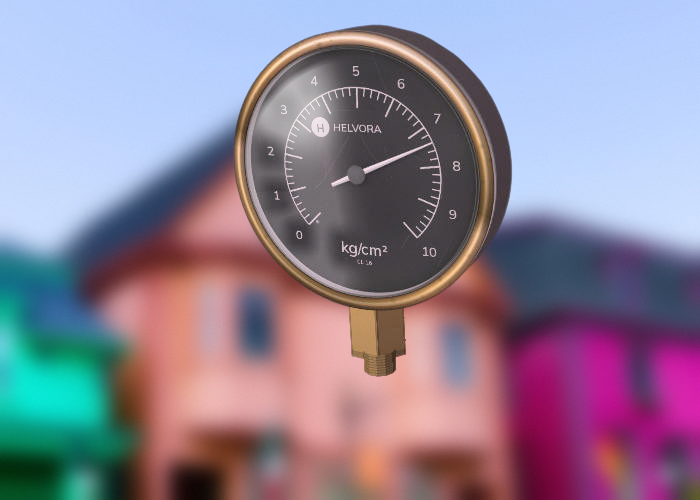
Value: 7.4 kg/cm²
